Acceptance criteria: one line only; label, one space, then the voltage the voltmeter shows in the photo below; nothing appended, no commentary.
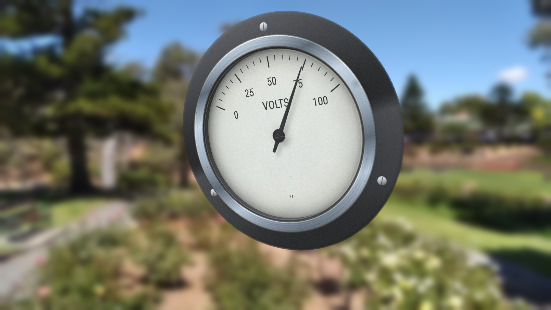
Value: 75 V
